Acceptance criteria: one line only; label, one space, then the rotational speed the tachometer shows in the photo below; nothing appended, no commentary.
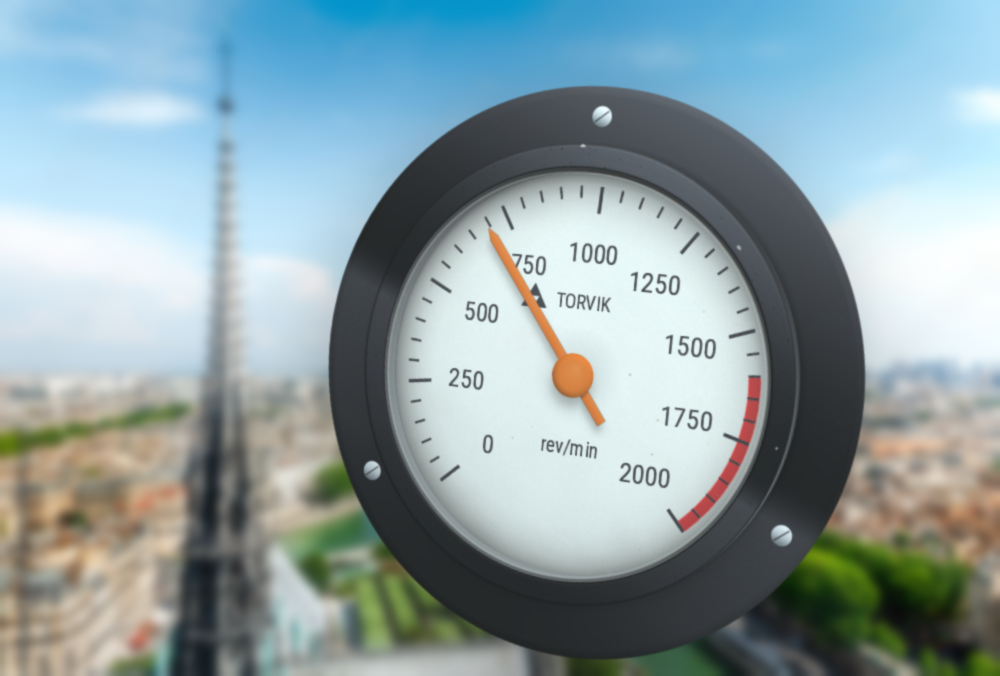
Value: 700 rpm
